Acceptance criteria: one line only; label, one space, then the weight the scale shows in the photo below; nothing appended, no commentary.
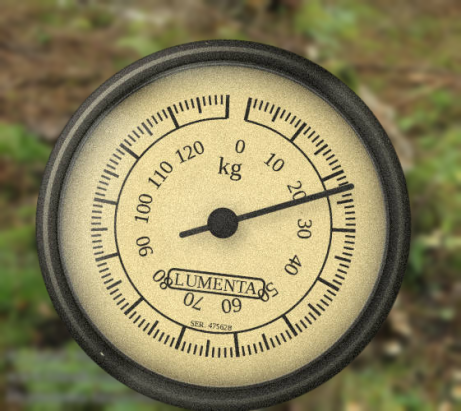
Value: 23 kg
